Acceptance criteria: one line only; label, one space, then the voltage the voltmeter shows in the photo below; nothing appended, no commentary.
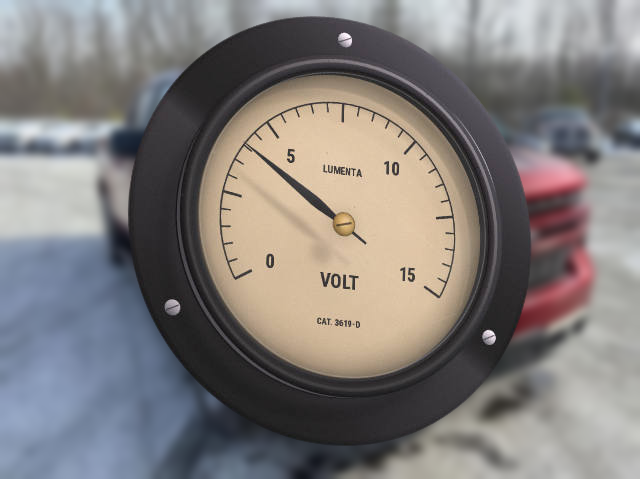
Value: 4 V
